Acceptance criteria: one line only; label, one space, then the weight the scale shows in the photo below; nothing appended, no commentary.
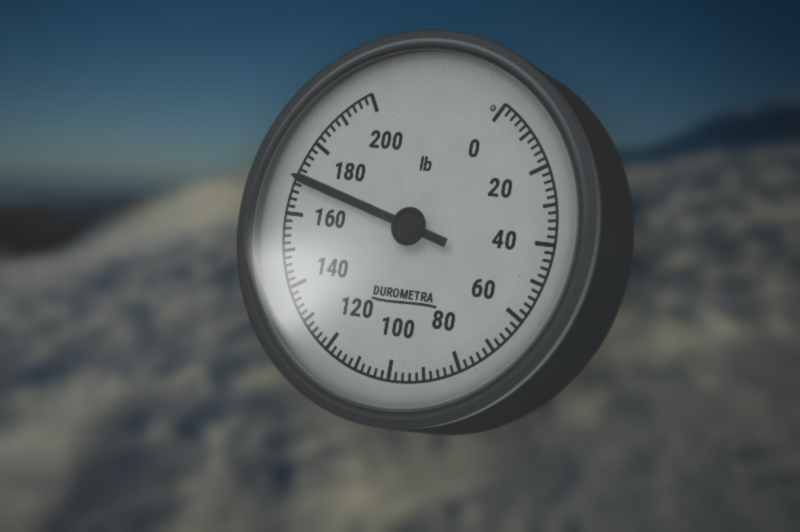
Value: 170 lb
